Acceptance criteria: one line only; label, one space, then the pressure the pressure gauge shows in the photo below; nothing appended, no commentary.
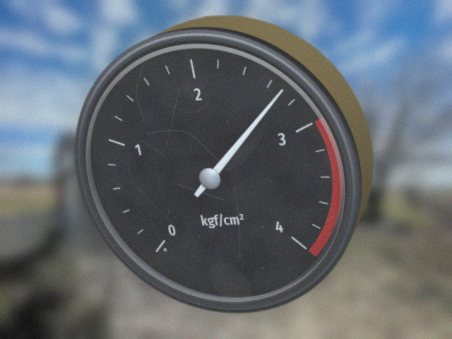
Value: 2.7 kg/cm²
